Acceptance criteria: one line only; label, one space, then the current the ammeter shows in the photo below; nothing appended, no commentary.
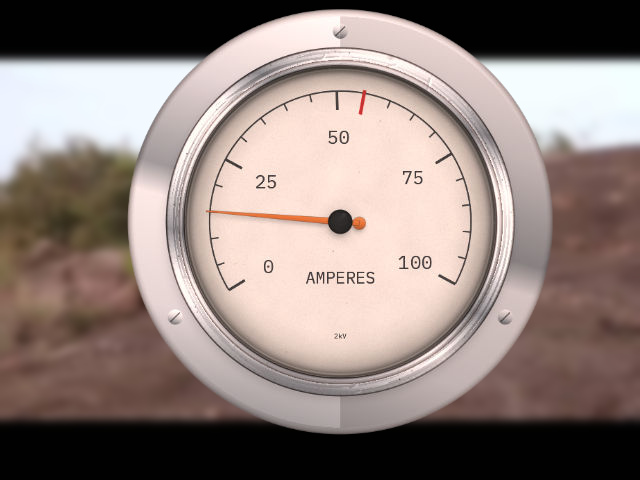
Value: 15 A
